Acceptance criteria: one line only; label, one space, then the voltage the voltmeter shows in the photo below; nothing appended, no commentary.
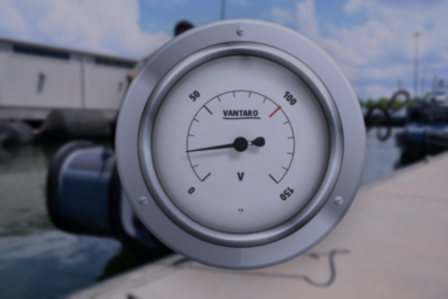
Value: 20 V
